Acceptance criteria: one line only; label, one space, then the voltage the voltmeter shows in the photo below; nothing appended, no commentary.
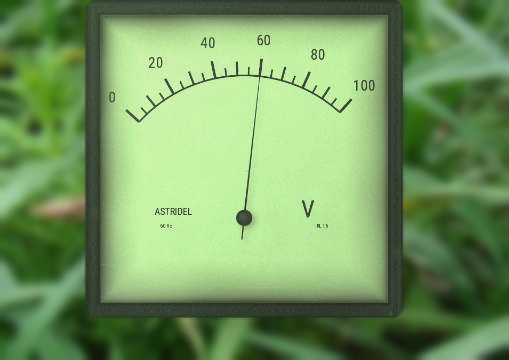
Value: 60 V
